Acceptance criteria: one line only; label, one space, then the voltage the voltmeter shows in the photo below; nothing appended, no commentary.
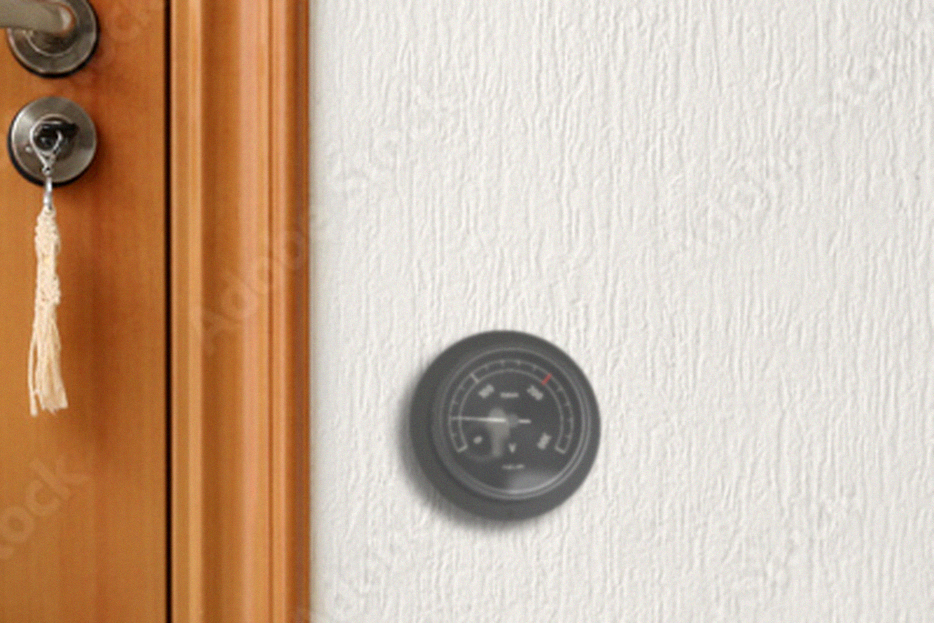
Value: 40 V
